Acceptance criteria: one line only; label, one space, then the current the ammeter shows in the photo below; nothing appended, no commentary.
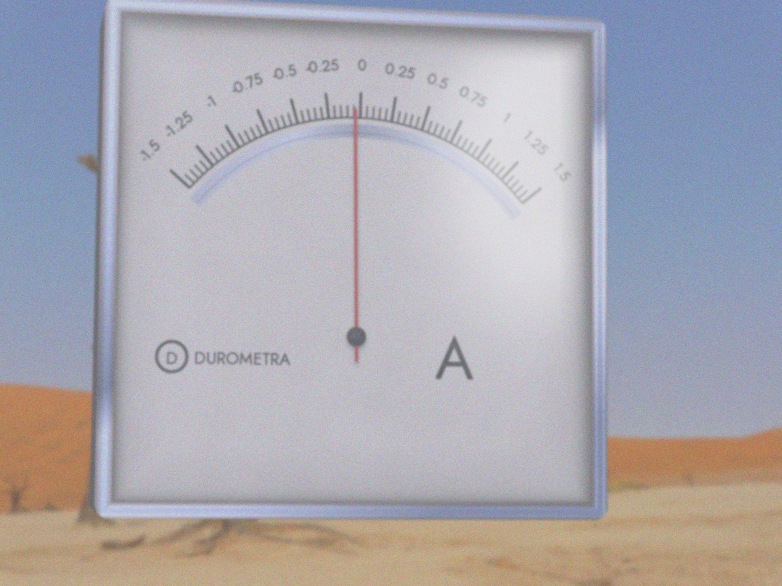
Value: -0.05 A
